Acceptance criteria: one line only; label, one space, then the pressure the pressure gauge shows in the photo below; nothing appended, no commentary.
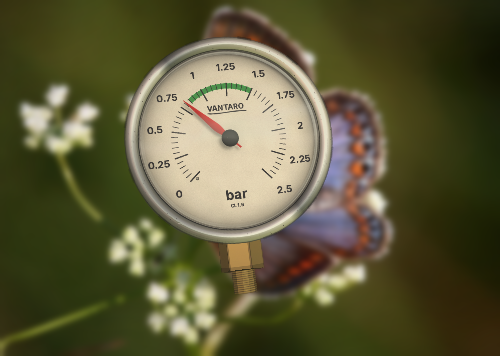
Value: 0.8 bar
